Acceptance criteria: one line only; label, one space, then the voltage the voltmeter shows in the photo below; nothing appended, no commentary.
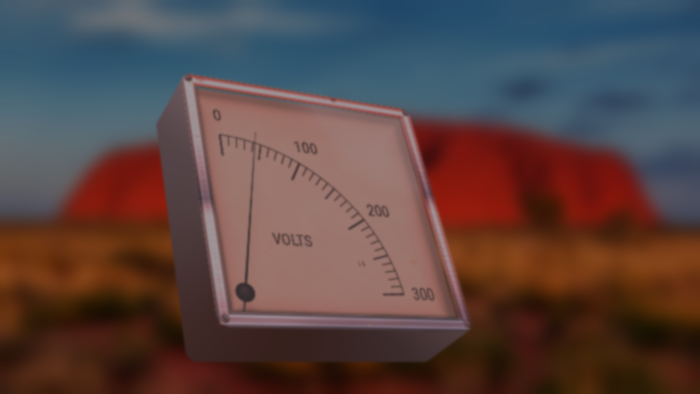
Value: 40 V
